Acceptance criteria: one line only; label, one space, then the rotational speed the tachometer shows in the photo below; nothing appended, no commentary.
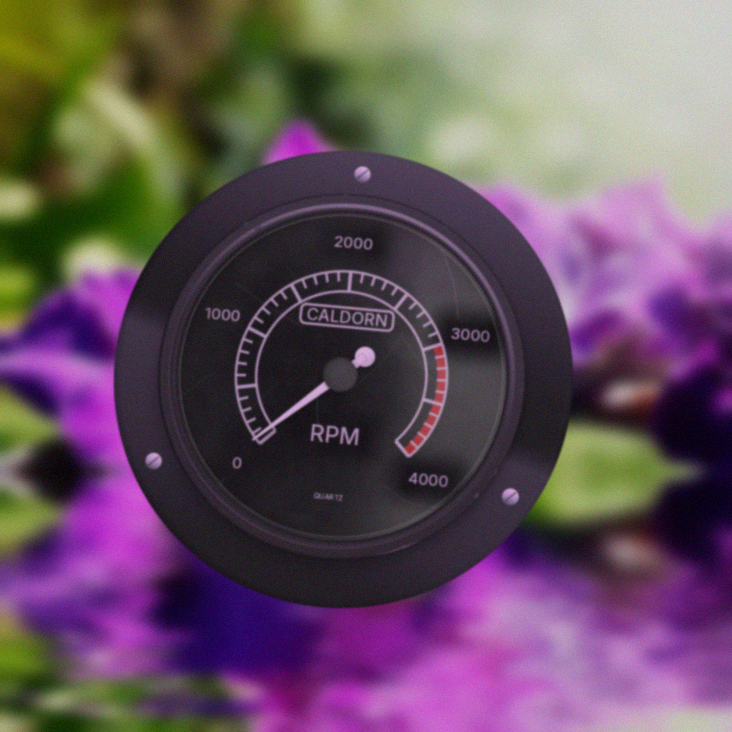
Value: 50 rpm
